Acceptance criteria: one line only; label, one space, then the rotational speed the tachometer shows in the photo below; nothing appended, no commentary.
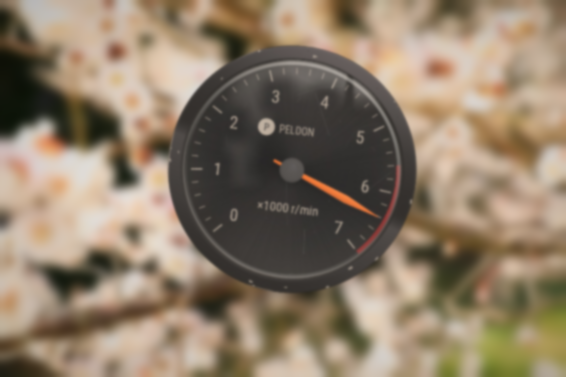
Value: 6400 rpm
